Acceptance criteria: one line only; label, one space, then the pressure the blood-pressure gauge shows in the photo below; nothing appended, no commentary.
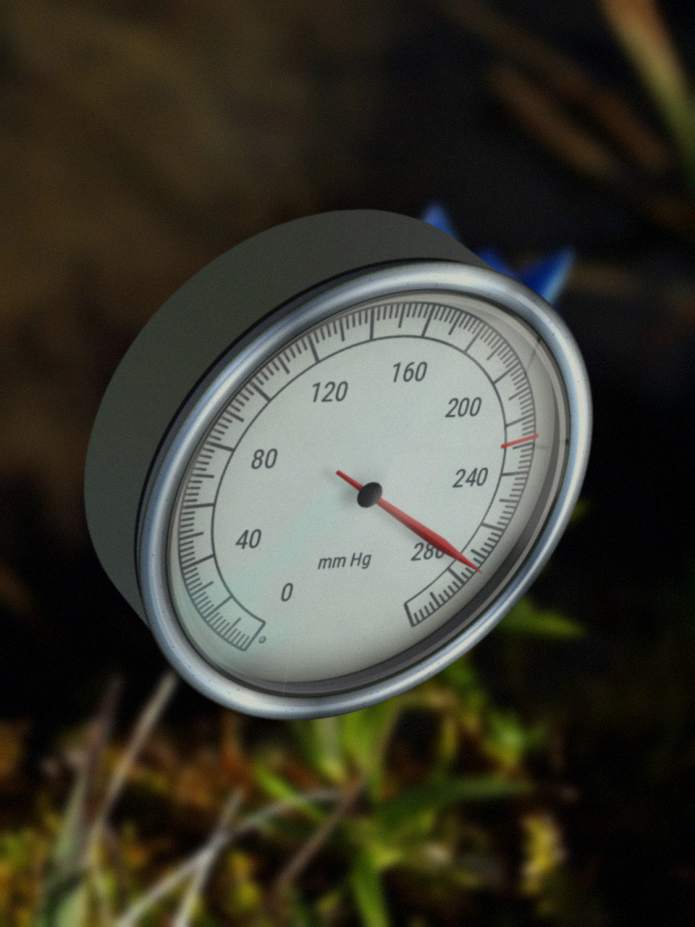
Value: 274 mmHg
